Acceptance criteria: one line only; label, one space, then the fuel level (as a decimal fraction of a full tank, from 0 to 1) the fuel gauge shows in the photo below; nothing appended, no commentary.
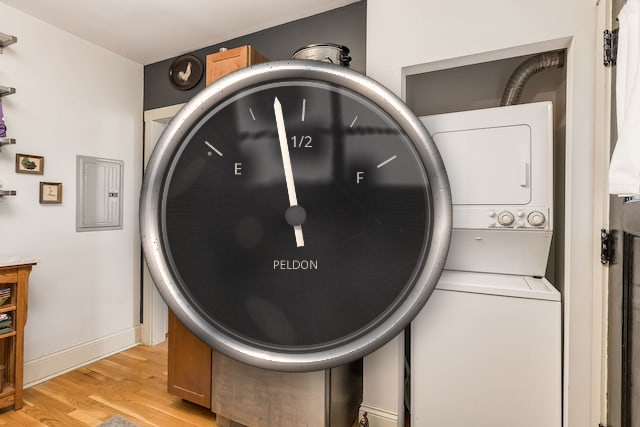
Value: 0.375
